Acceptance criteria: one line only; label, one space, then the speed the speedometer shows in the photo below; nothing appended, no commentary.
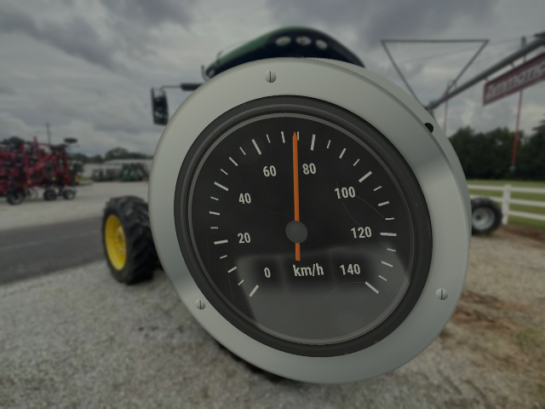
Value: 75 km/h
